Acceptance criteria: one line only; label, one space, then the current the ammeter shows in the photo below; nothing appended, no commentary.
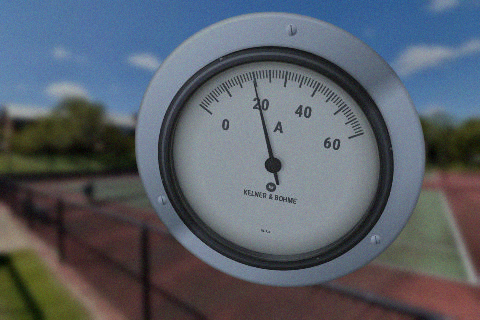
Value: 20 A
